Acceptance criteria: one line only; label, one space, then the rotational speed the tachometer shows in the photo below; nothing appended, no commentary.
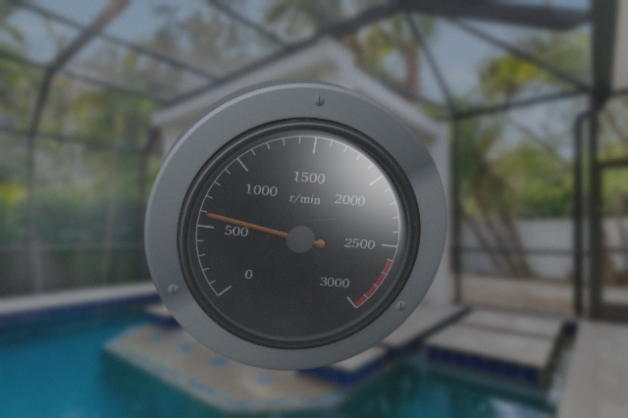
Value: 600 rpm
